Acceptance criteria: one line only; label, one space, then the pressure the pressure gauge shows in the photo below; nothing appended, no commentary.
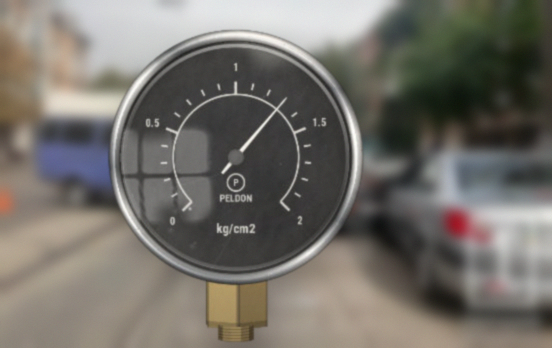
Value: 1.3 kg/cm²
